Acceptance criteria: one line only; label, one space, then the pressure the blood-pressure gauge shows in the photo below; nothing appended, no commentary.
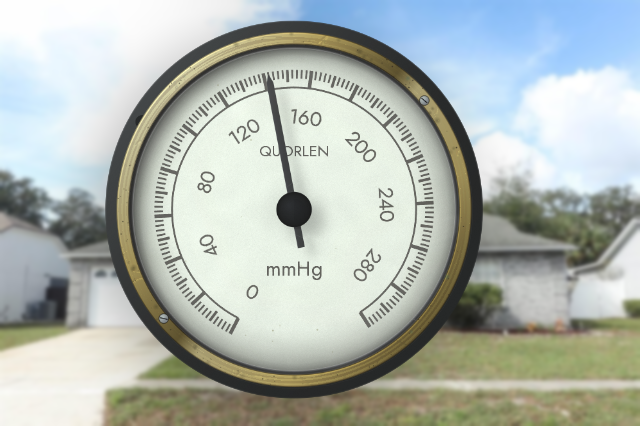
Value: 142 mmHg
